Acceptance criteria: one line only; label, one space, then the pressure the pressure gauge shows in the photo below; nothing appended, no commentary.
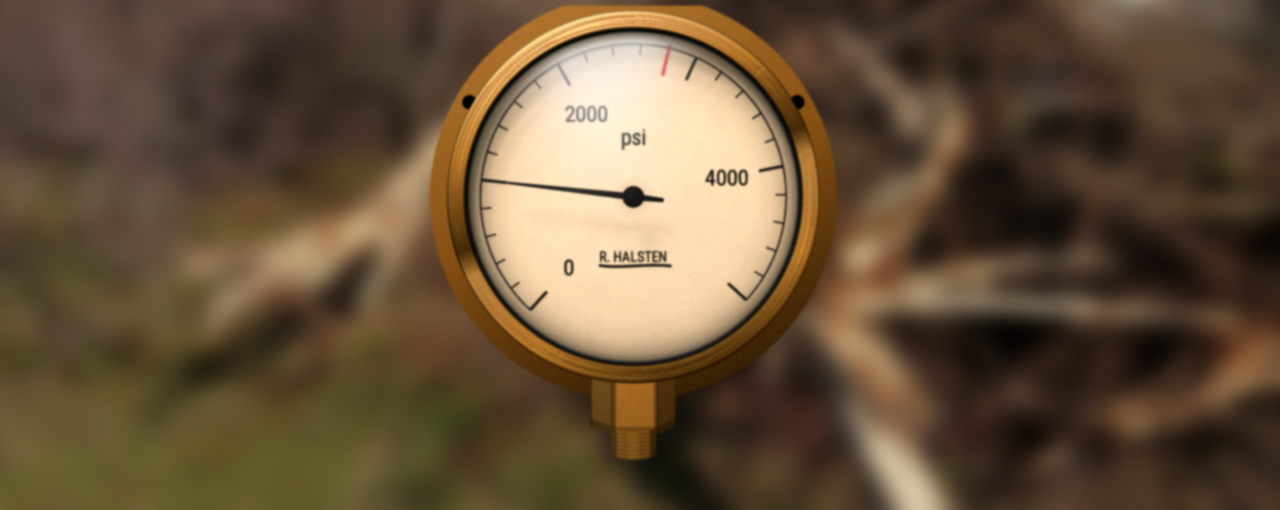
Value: 1000 psi
